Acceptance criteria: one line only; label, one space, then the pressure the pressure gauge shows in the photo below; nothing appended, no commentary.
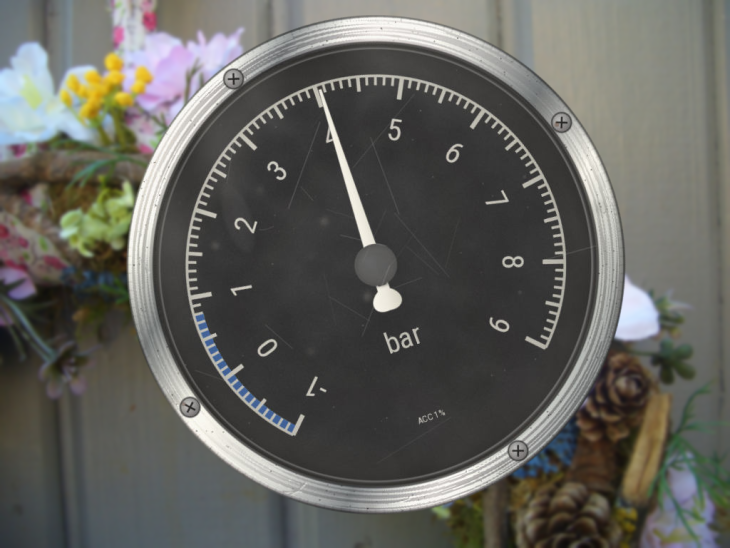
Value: 4.05 bar
